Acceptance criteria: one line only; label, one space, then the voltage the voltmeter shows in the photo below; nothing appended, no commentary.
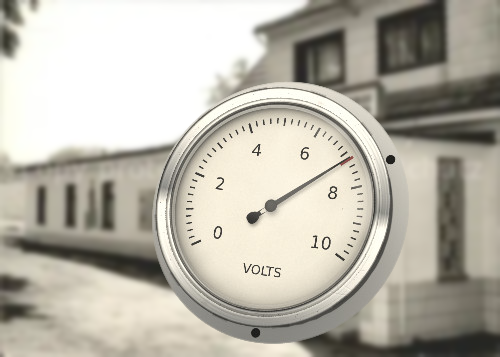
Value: 7.2 V
